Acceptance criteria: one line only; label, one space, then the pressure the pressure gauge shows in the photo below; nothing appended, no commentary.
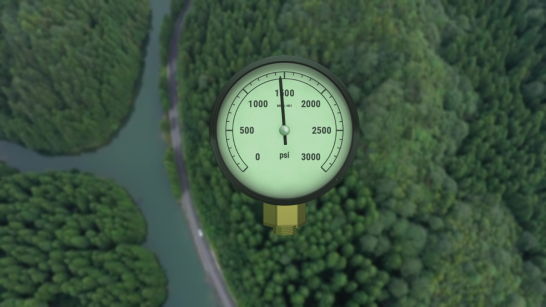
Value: 1450 psi
